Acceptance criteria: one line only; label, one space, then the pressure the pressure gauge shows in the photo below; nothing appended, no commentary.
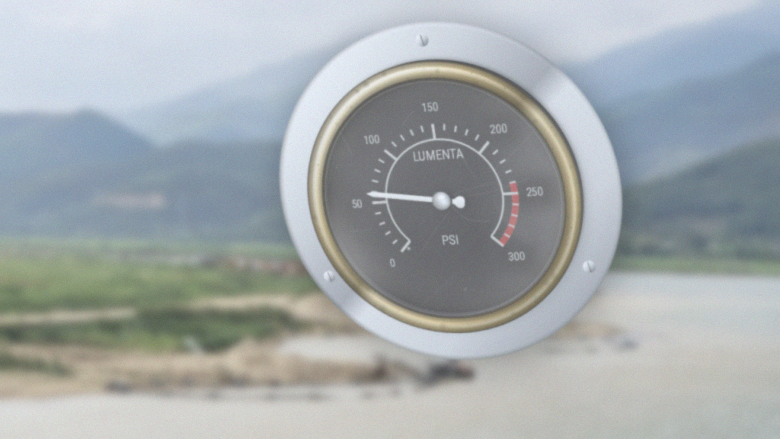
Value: 60 psi
